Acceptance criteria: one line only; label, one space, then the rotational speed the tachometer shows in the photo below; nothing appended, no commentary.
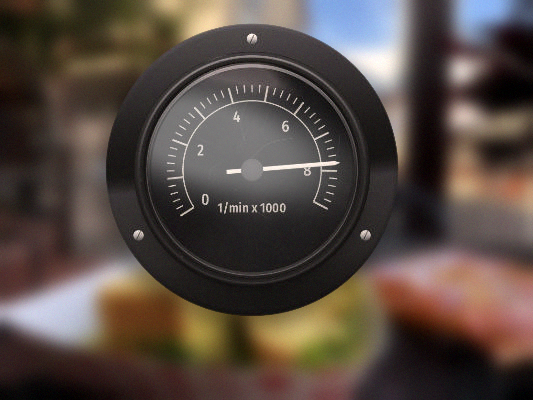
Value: 7800 rpm
